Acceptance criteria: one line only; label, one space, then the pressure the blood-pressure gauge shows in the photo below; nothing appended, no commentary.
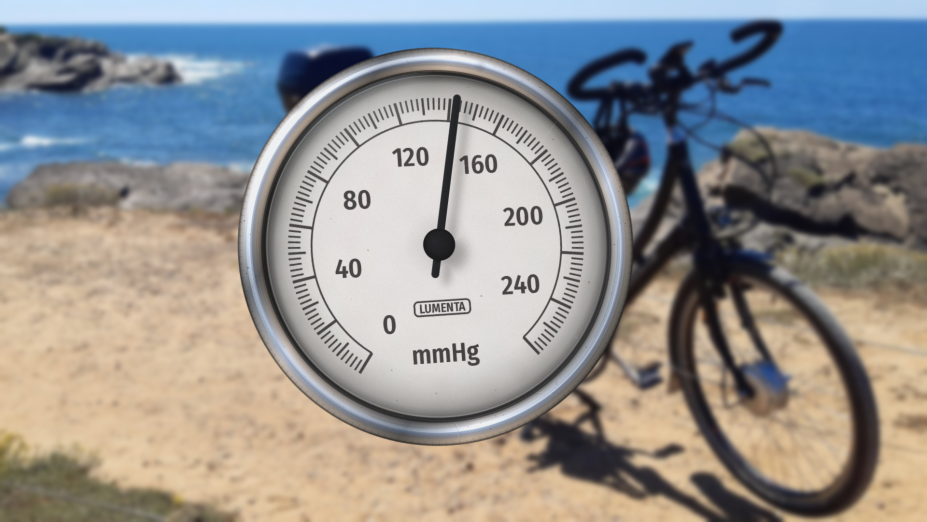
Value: 142 mmHg
